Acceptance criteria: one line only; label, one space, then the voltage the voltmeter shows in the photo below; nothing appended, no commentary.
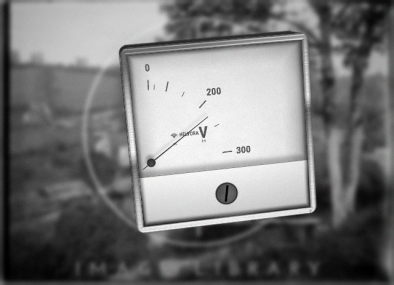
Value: 225 V
